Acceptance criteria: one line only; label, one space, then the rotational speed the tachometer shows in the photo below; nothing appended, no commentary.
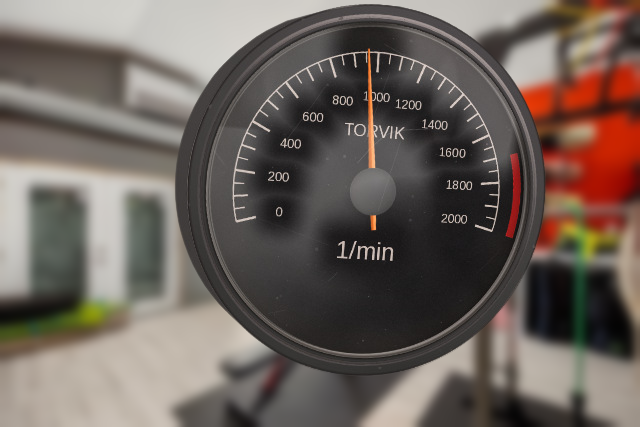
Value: 950 rpm
